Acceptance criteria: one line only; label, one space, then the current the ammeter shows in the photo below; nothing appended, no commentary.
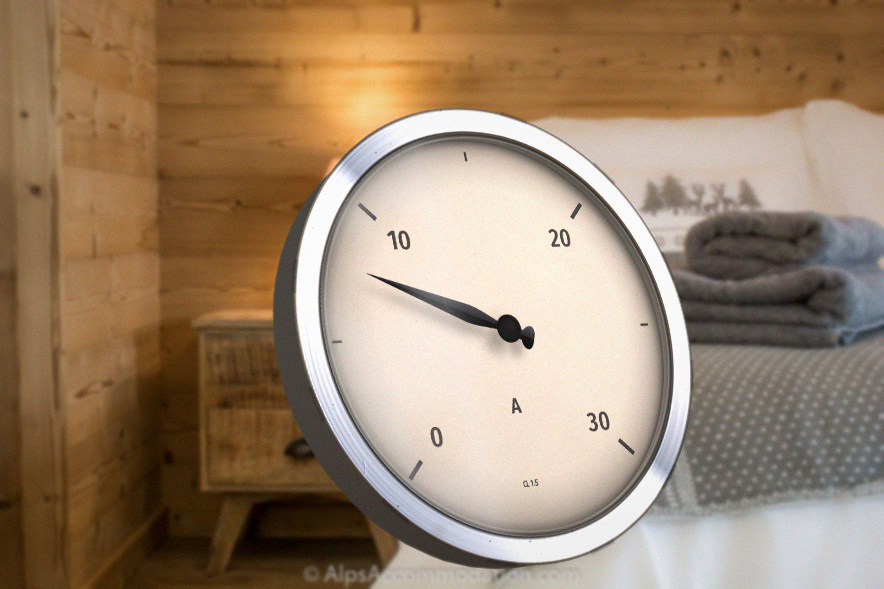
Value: 7.5 A
